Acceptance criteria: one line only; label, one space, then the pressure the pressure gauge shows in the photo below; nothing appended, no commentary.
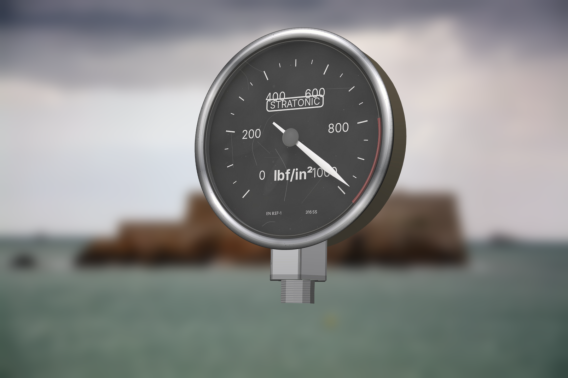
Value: 975 psi
